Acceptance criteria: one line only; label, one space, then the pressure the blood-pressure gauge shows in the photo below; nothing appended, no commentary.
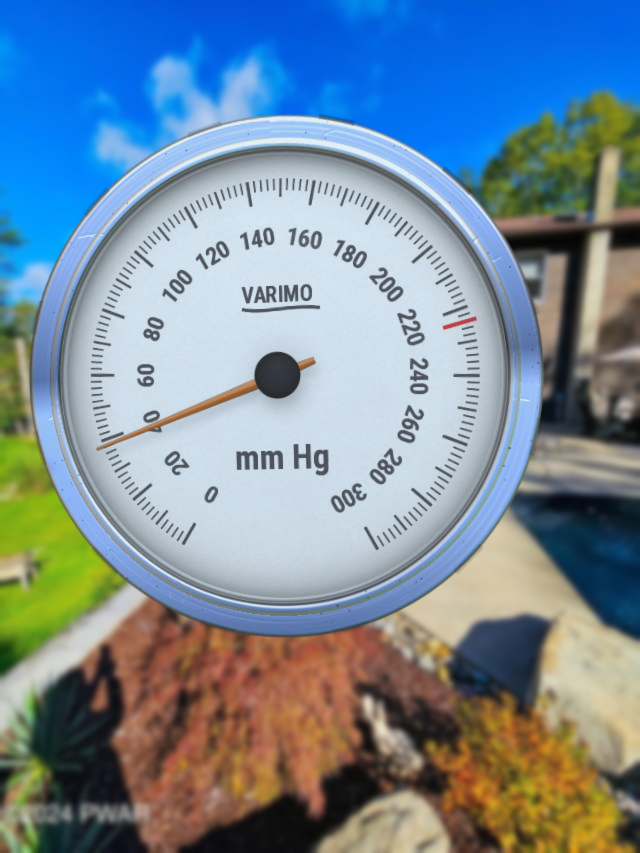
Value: 38 mmHg
